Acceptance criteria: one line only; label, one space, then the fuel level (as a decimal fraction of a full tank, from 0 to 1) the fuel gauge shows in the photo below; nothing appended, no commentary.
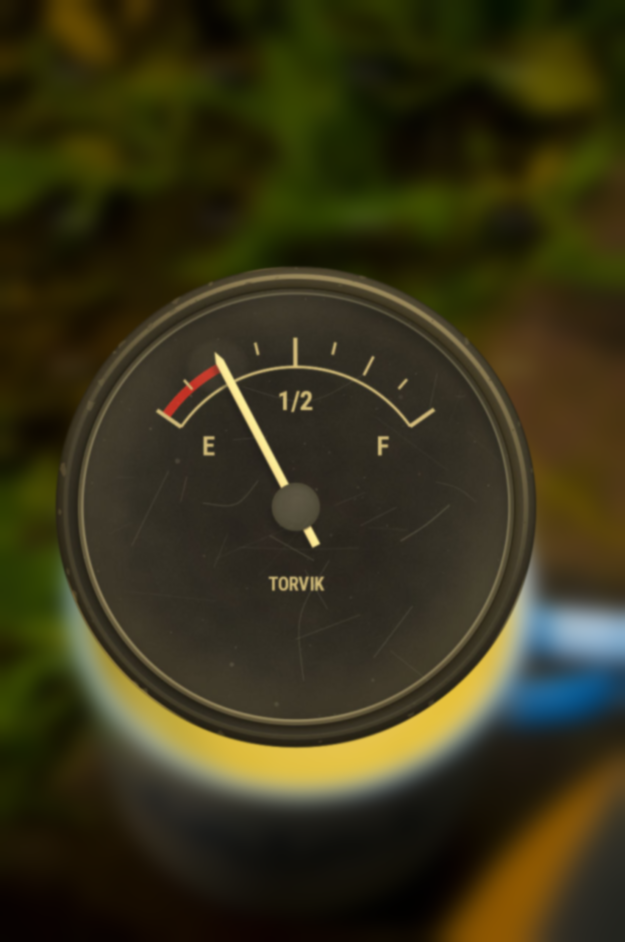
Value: 0.25
